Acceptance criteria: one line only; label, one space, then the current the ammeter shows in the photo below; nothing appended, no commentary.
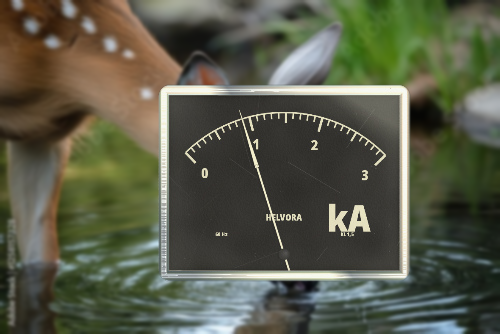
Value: 0.9 kA
